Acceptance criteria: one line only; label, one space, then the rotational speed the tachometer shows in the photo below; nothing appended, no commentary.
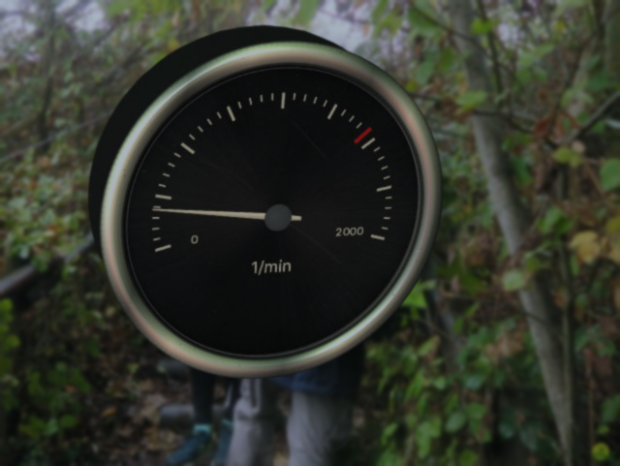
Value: 200 rpm
